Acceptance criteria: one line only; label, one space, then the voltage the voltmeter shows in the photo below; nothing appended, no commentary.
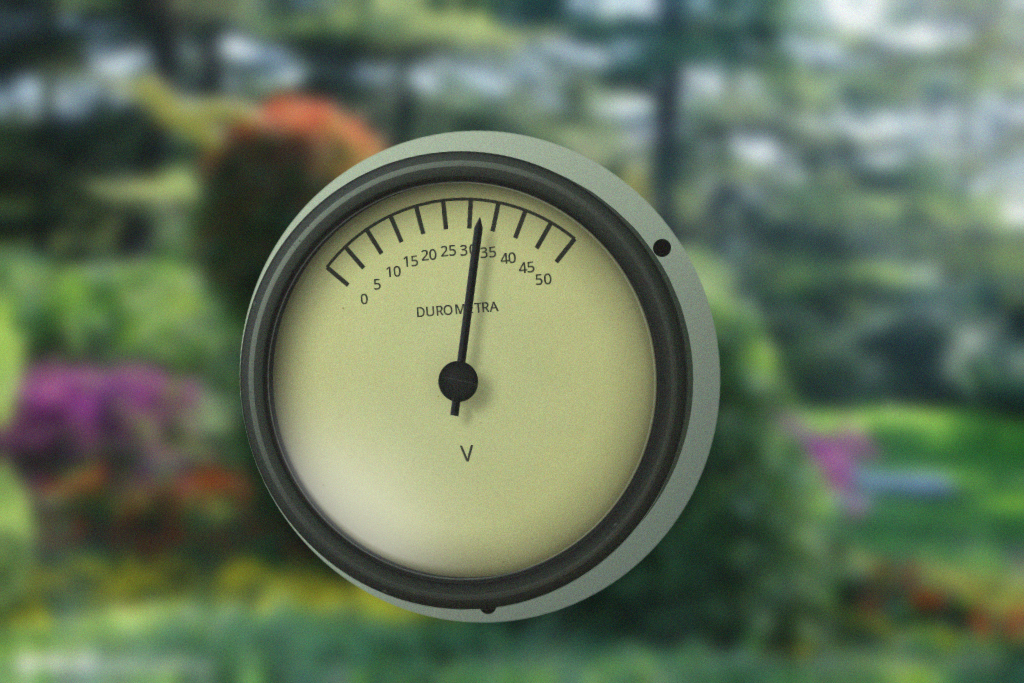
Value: 32.5 V
